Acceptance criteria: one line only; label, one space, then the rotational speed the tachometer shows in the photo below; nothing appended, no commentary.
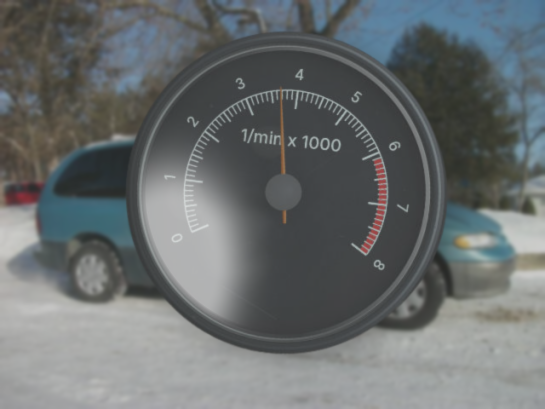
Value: 3700 rpm
